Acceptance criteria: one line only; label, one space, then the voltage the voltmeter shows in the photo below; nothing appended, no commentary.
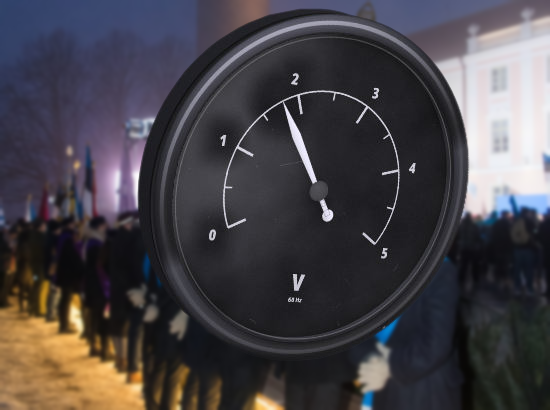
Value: 1.75 V
